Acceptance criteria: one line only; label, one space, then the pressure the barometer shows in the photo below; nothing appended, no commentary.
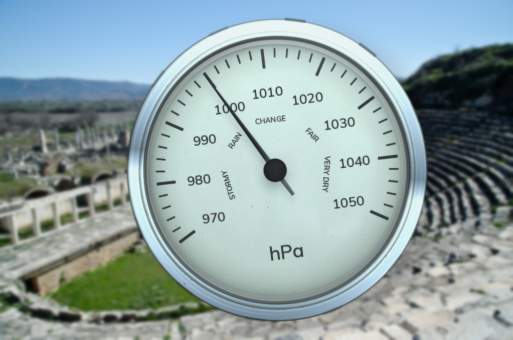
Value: 1000 hPa
